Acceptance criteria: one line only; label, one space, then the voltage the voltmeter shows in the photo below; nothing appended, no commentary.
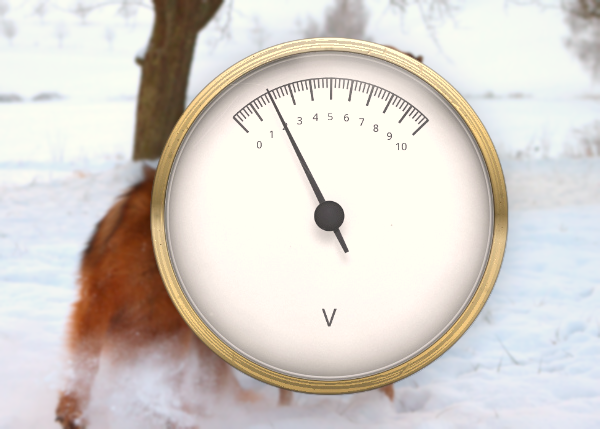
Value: 2 V
